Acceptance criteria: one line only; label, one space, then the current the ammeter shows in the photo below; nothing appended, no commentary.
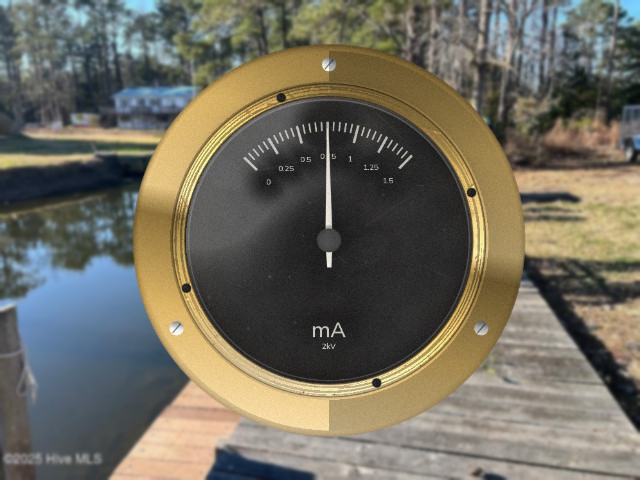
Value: 0.75 mA
